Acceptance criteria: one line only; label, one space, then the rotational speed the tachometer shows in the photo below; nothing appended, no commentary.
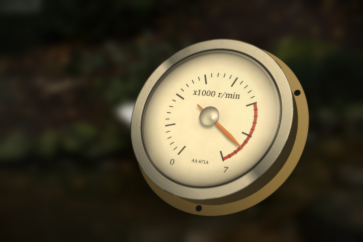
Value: 6400 rpm
